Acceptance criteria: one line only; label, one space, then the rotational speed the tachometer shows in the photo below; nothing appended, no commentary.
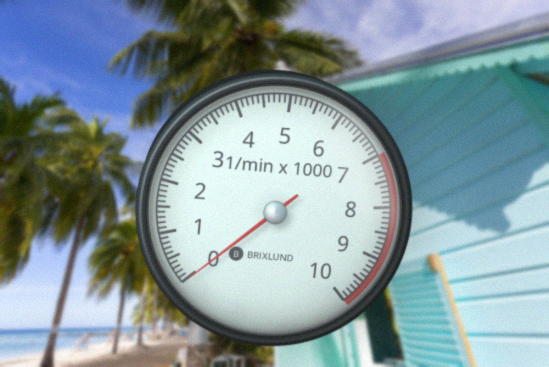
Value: 0 rpm
